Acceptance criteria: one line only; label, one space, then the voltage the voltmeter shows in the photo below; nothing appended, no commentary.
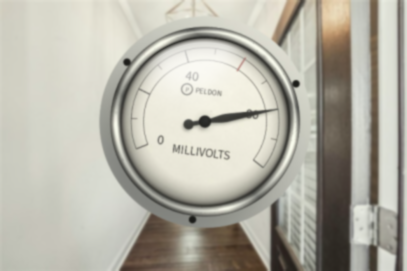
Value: 80 mV
